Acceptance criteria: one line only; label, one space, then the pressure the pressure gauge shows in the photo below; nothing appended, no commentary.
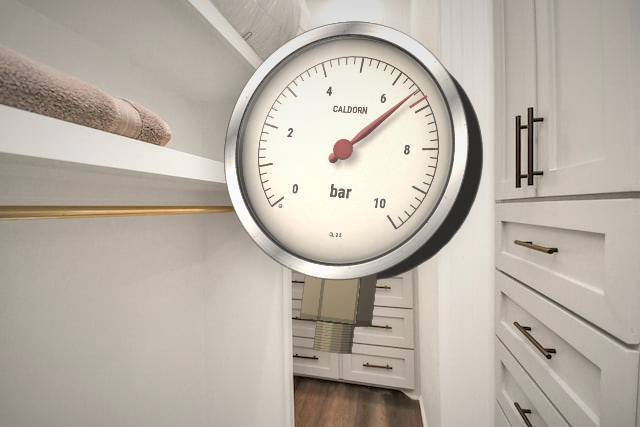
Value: 6.6 bar
